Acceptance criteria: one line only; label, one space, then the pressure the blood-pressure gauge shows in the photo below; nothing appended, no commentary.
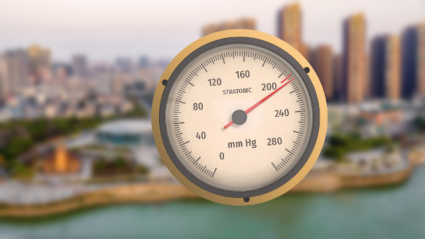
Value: 210 mmHg
